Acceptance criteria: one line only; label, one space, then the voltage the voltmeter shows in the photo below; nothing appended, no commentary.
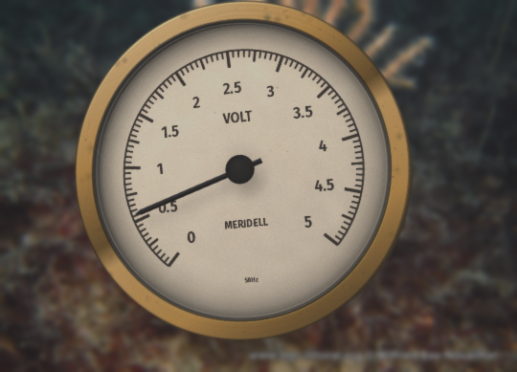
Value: 0.55 V
